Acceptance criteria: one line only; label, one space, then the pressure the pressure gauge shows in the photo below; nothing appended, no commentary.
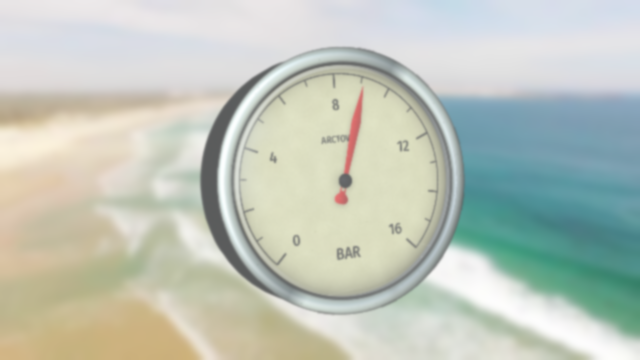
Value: 9 bar
